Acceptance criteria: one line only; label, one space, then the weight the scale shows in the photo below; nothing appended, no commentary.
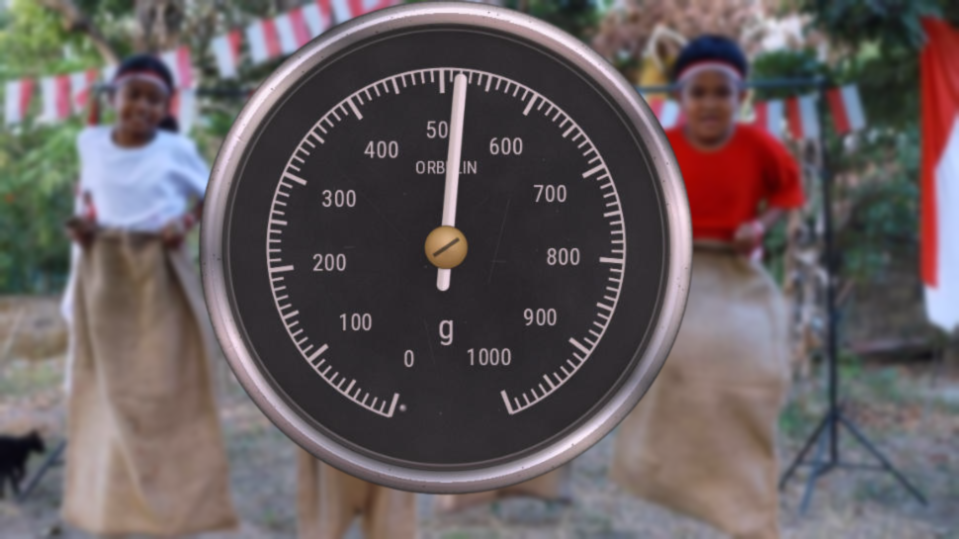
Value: 520 g
